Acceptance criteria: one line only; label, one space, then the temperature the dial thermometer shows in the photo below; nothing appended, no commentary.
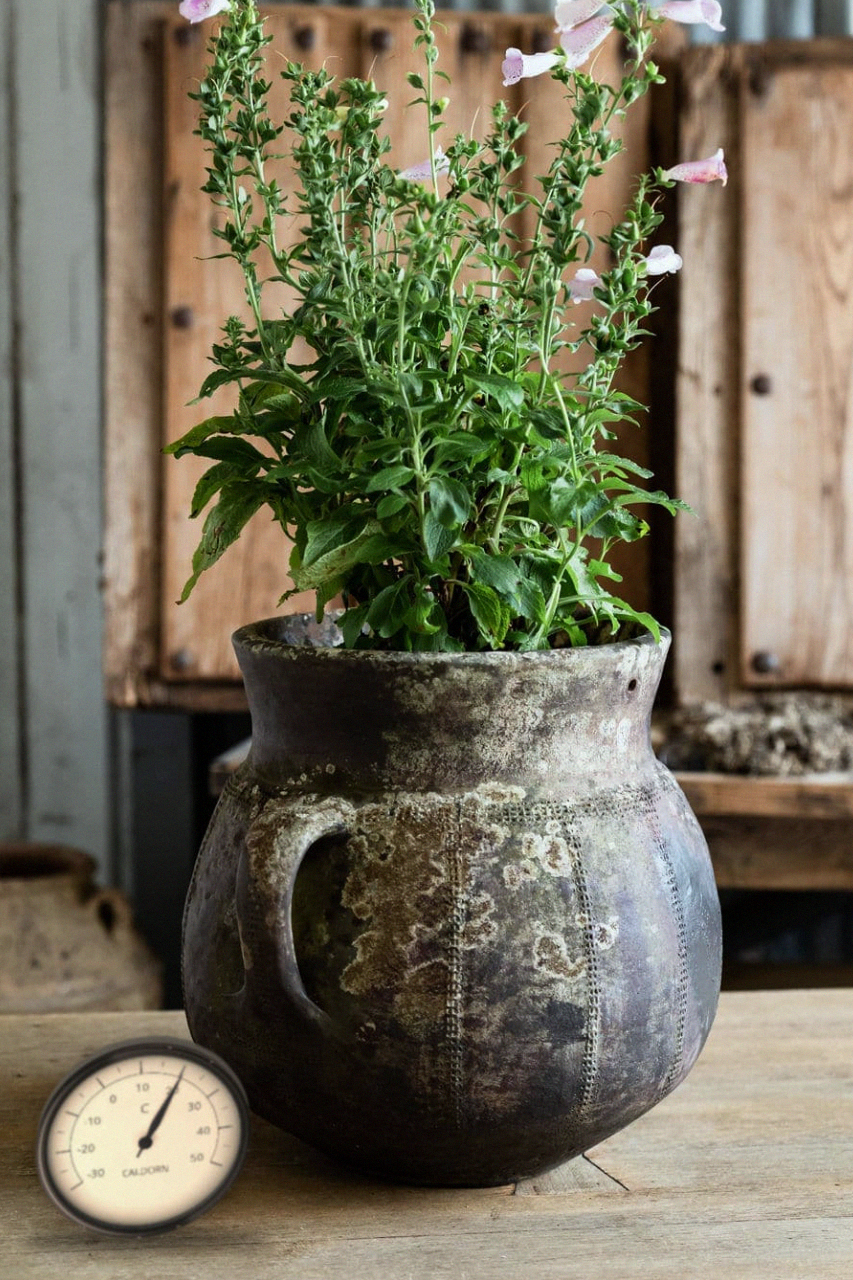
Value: 20 °C
